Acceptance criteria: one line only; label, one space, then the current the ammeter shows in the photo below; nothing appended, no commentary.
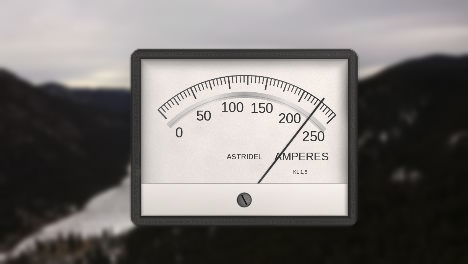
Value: 225 A
